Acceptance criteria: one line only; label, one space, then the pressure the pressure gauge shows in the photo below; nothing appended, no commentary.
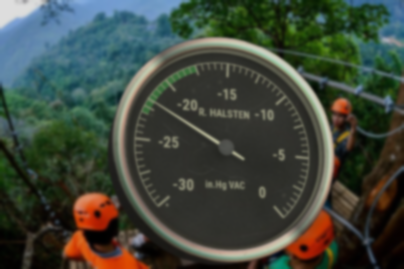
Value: -22 inHg
